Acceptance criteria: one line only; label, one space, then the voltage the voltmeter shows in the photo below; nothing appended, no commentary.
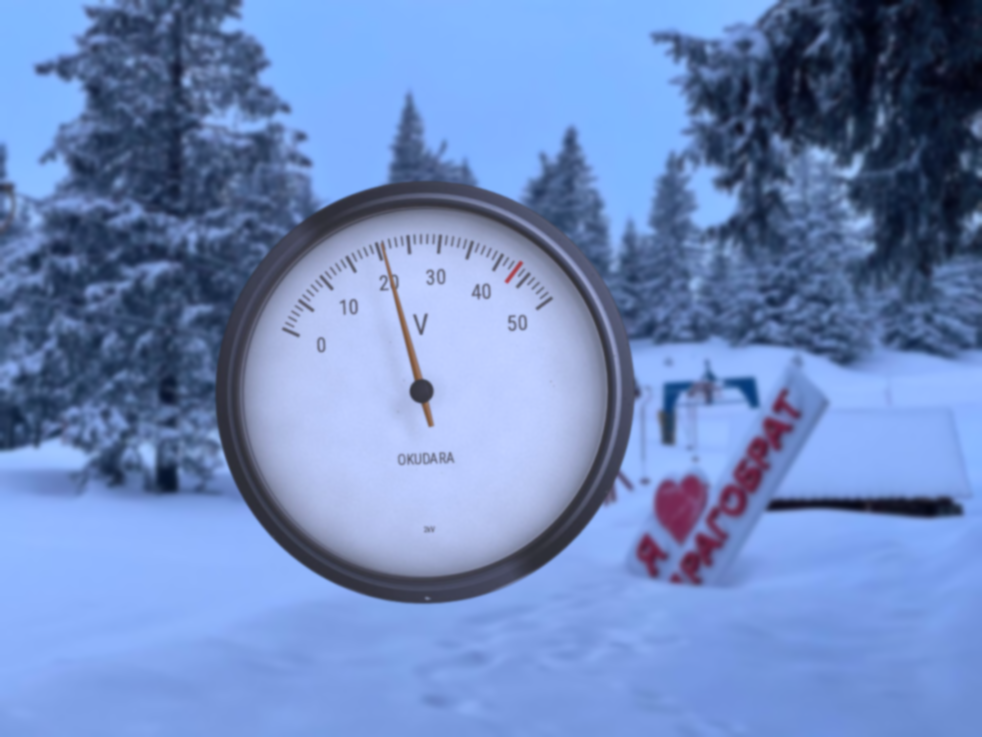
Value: 21 V
